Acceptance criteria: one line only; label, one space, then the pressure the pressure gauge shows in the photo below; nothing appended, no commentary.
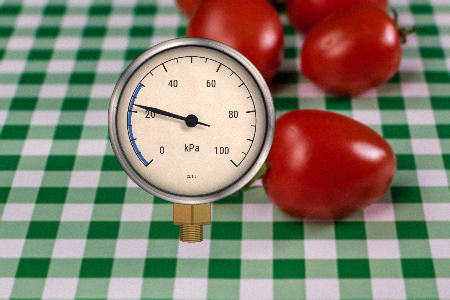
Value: 22.5 kPa
